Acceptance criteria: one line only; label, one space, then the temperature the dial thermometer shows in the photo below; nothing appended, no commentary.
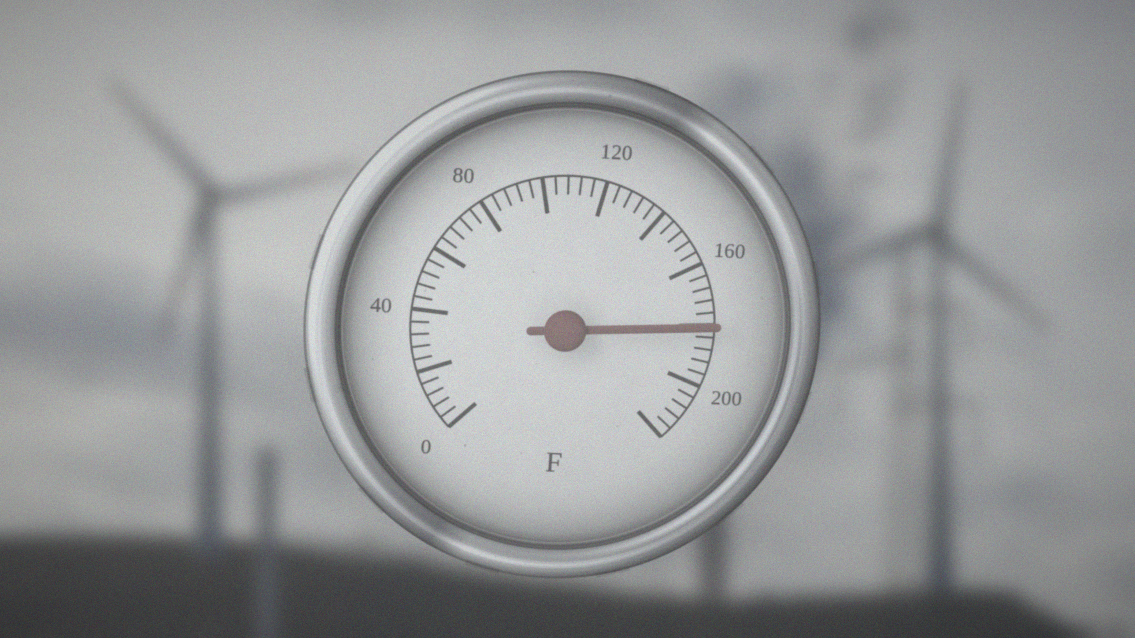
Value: 180 °F
